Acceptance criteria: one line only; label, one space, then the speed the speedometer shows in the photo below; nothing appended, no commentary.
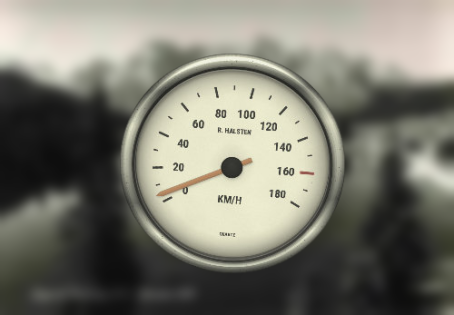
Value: 5 km/h
